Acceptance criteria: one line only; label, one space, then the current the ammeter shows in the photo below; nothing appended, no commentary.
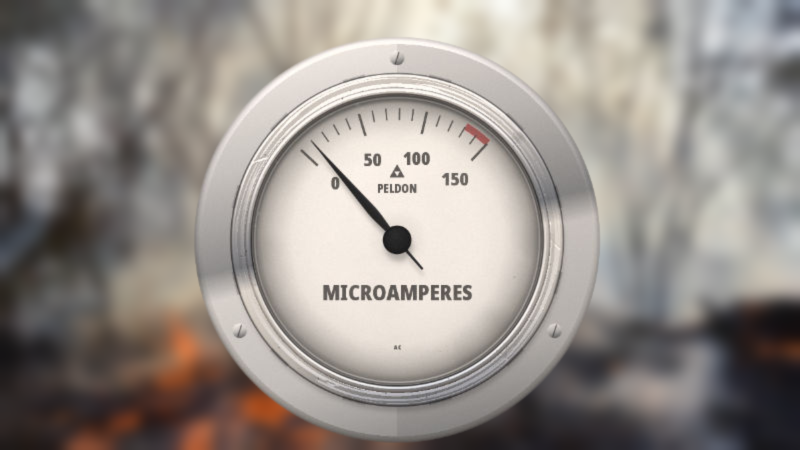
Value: 10 µA
